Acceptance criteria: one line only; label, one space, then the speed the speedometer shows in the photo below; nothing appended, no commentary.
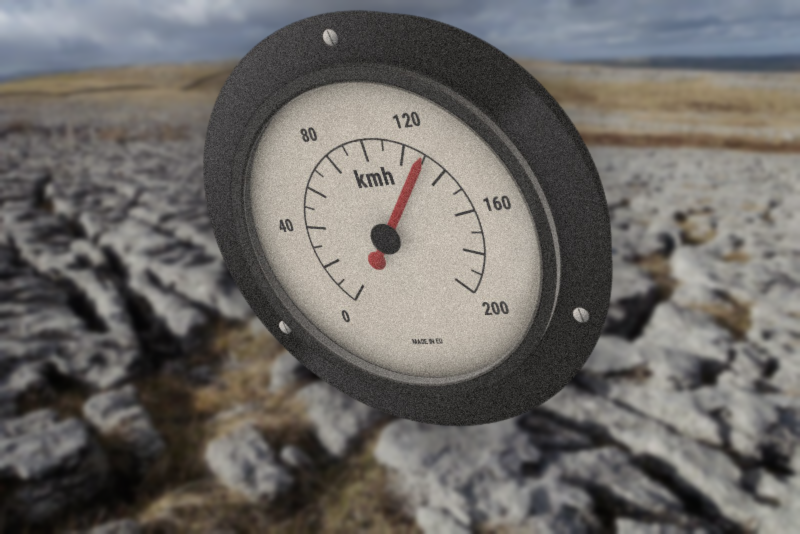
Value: 130 km/h
